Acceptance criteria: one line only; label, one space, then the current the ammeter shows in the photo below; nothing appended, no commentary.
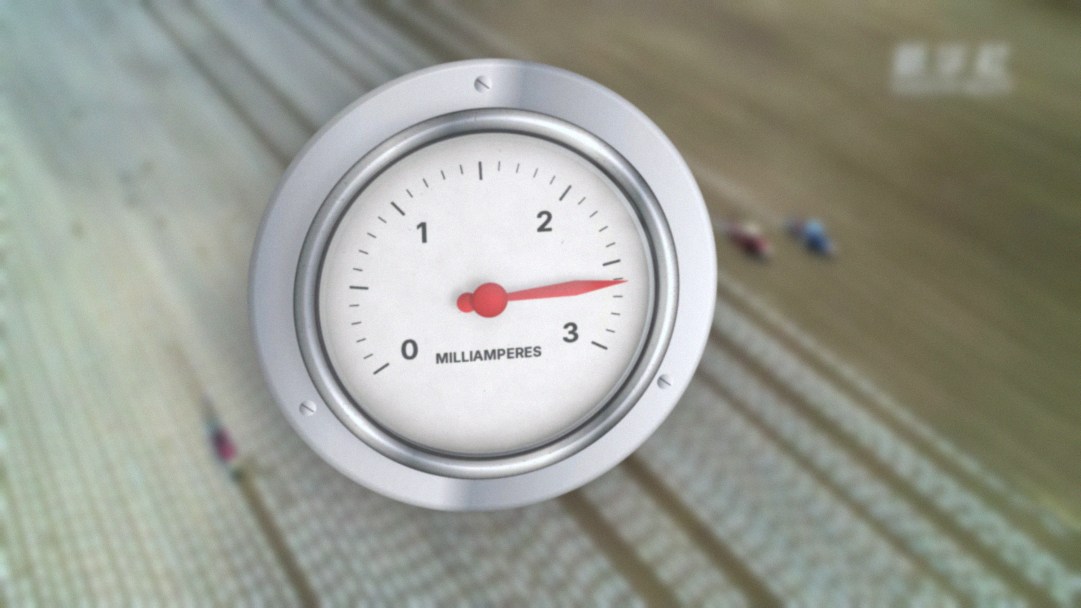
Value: 2.6 mA
